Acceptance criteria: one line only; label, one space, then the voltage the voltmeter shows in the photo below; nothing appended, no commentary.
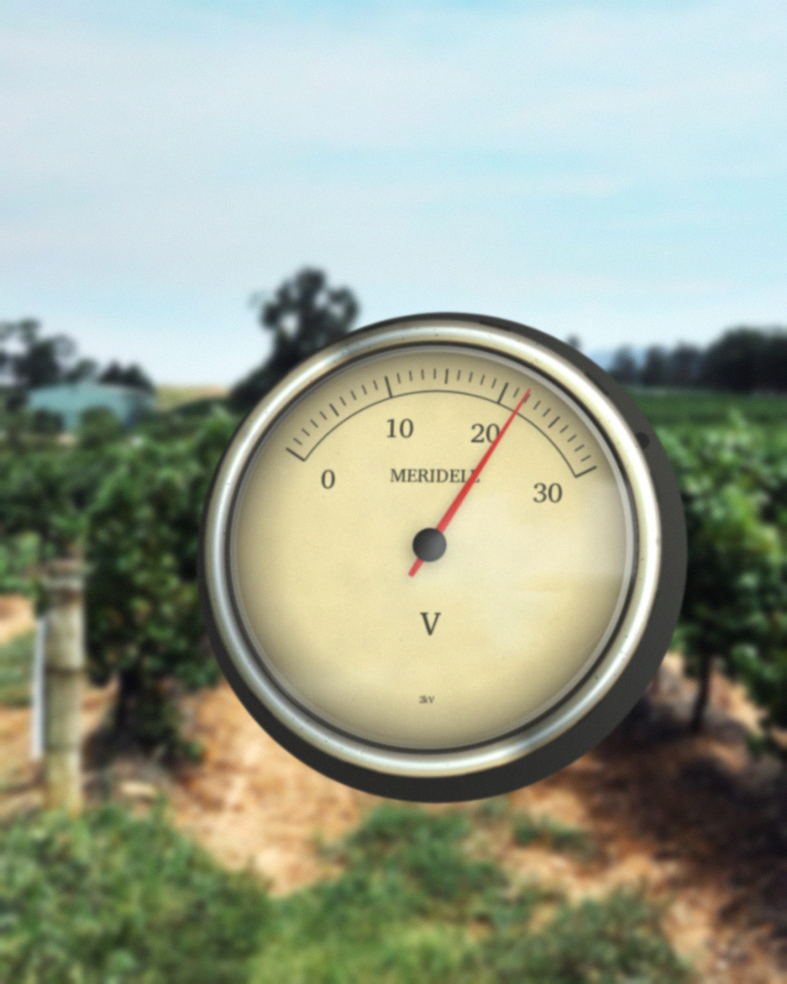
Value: 22 V
